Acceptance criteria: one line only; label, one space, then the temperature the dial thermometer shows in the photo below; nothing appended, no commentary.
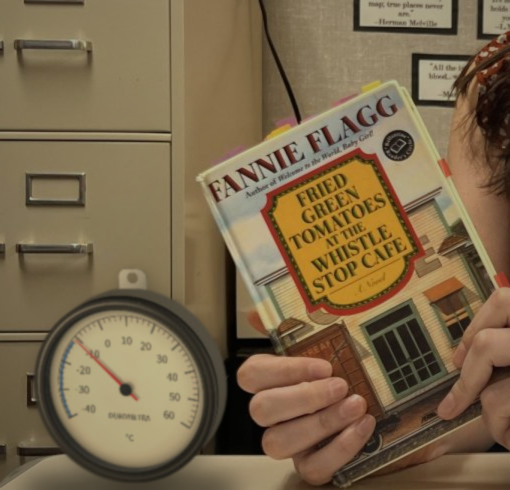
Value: -10 °C
